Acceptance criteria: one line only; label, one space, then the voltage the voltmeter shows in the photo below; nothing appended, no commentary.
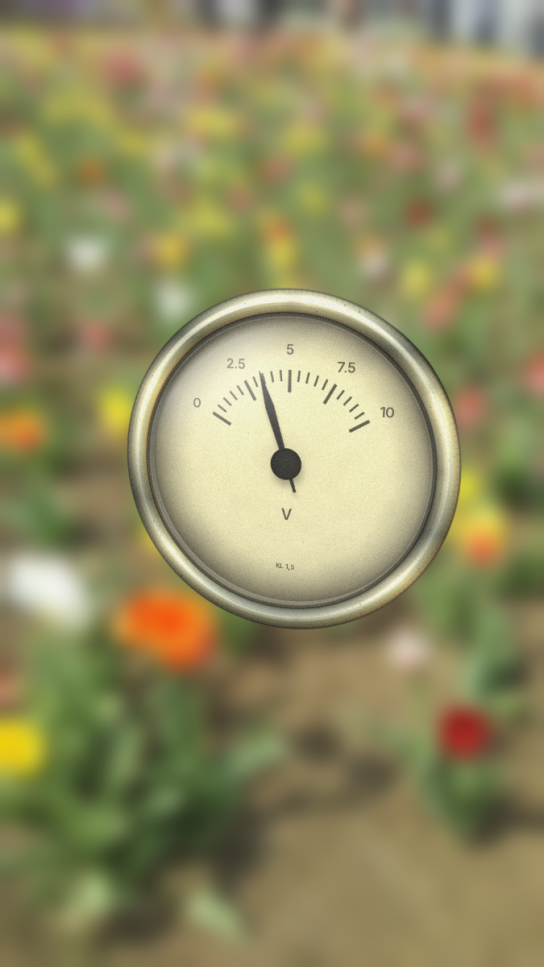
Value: 3.5 V
